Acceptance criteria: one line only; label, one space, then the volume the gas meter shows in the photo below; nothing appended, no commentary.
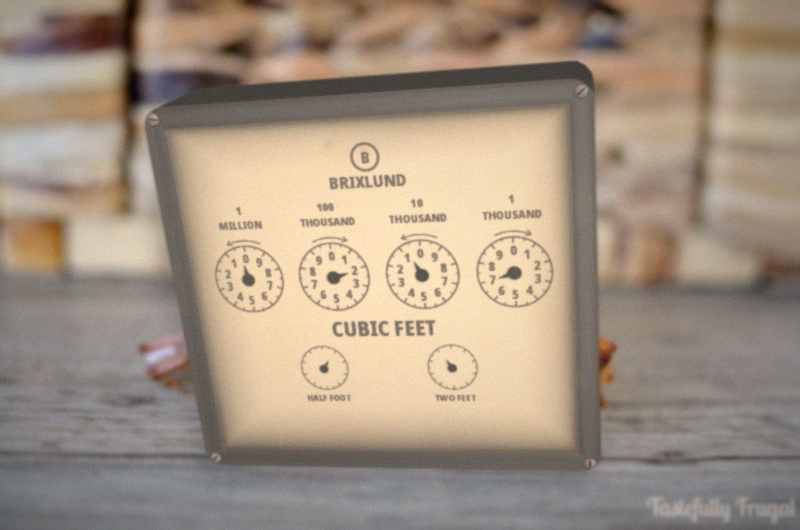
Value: 20700 ft³
